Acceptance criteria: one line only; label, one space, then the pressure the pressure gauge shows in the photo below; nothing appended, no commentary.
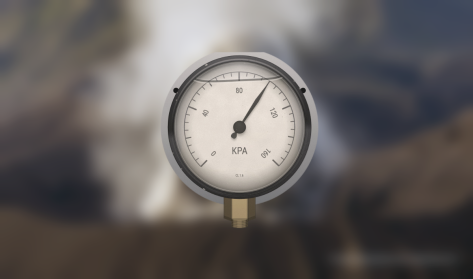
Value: 100 kPa
